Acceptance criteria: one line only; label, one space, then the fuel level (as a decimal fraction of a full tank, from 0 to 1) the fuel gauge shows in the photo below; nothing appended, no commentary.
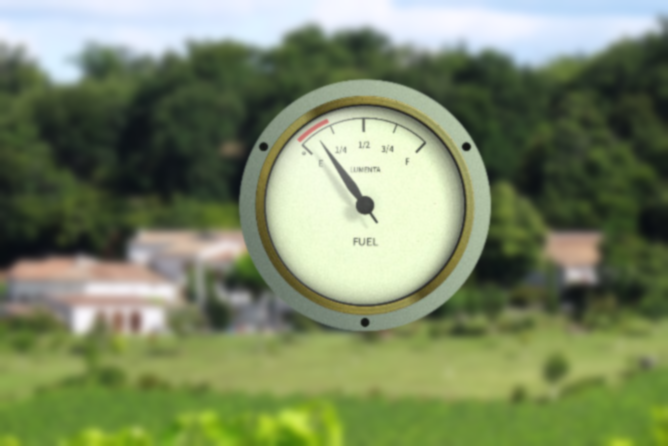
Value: 0.125
